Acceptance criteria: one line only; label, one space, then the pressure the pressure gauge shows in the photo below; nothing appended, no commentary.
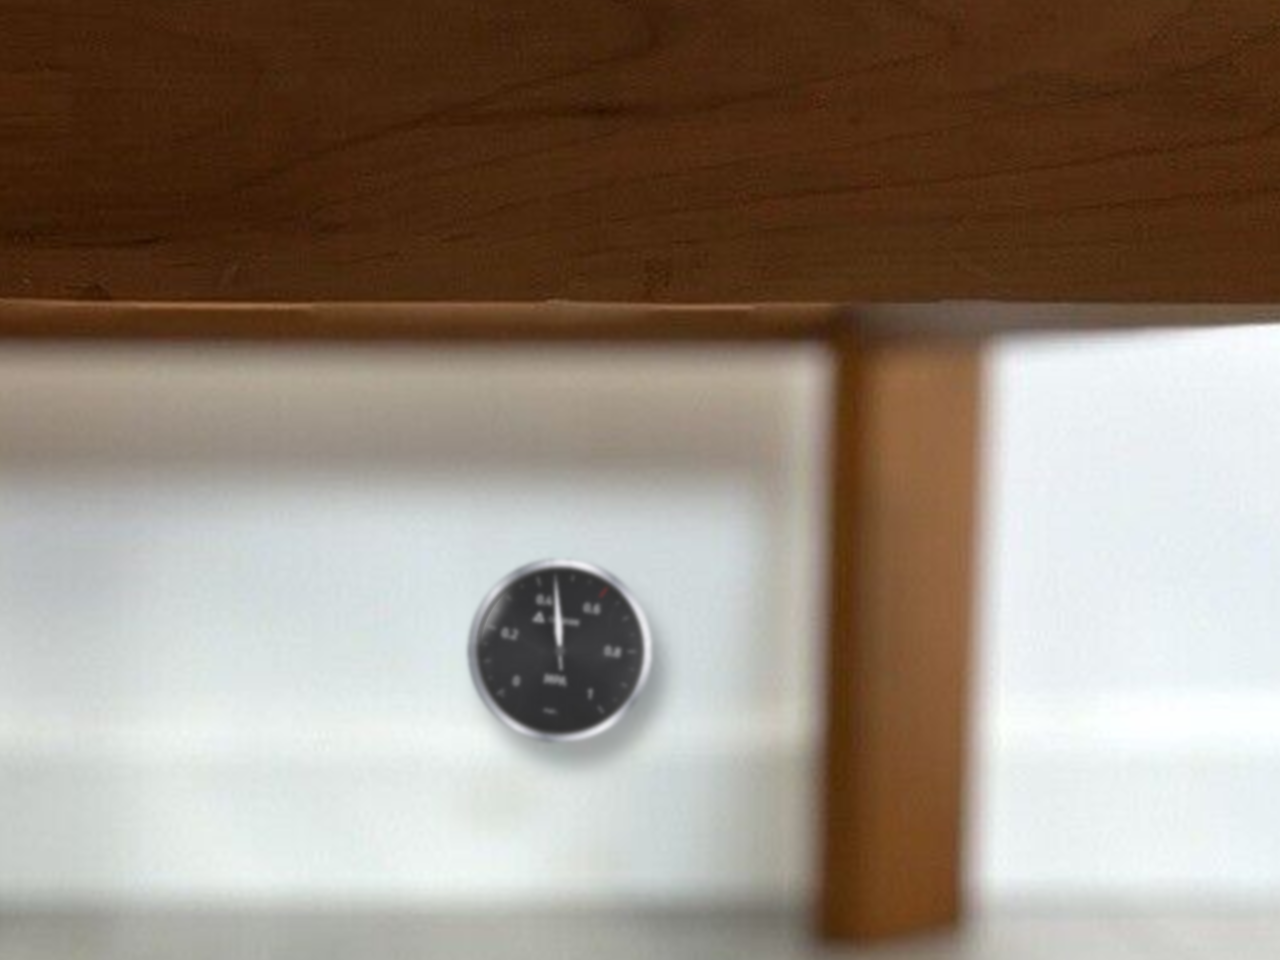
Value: 0.45 MPa
